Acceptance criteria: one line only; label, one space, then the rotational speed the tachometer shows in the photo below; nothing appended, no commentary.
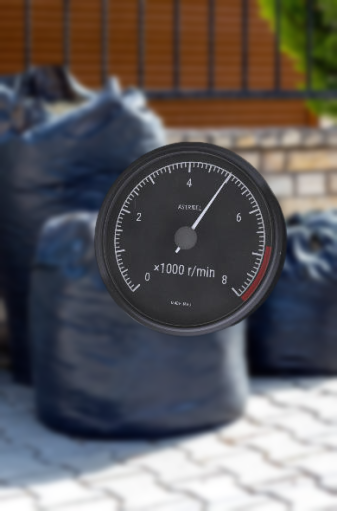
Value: 5000 rpm
